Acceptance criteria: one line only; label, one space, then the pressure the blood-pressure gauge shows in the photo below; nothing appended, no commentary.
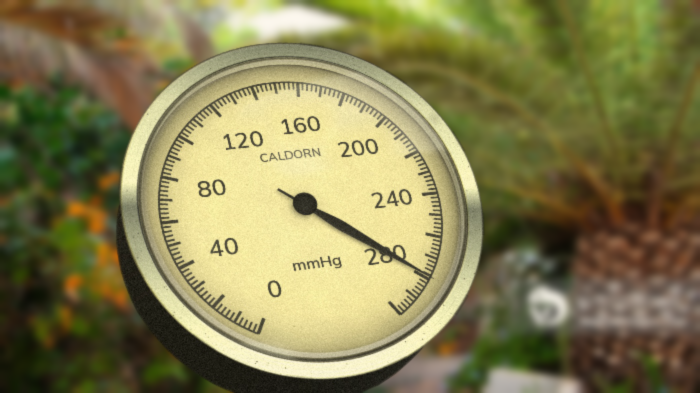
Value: 280 mmHg
